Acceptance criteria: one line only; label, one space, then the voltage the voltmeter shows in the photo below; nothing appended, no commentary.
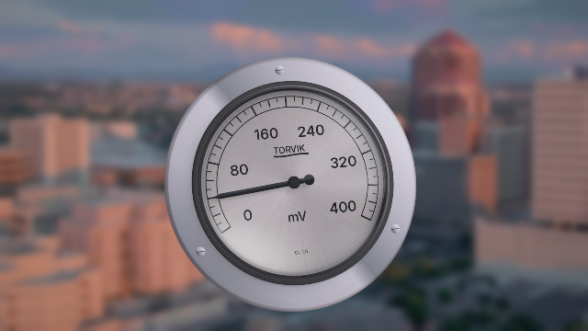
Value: 40 mV
